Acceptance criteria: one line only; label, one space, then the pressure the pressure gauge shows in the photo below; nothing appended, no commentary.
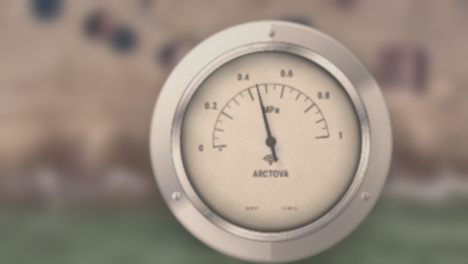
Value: 0.45 MPa
